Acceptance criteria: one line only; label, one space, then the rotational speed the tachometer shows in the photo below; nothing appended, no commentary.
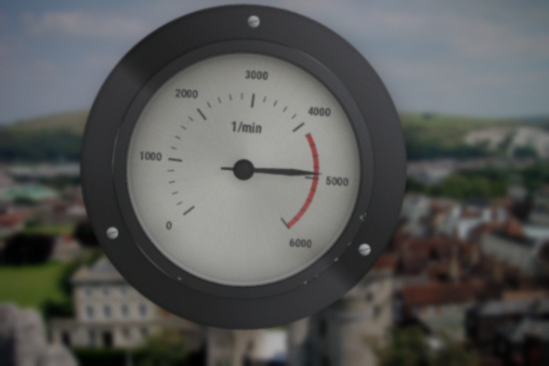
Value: 4900 rpm
